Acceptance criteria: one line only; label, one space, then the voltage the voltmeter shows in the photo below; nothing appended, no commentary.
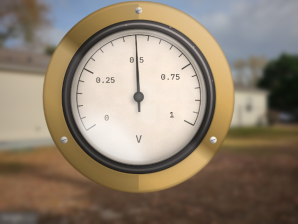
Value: 0.5 V
